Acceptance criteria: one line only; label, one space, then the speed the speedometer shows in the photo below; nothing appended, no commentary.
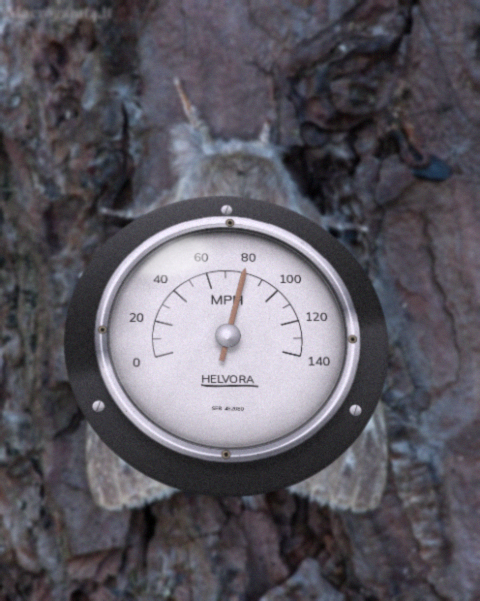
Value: 80 mph
